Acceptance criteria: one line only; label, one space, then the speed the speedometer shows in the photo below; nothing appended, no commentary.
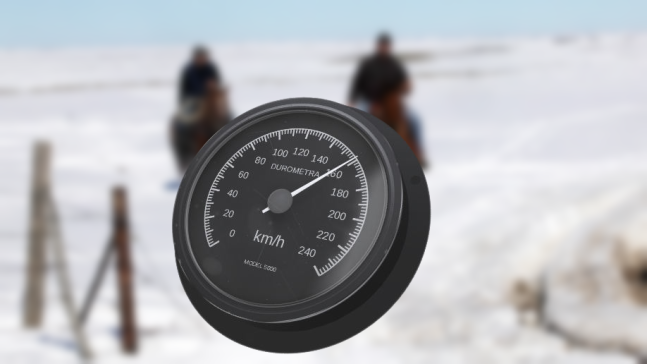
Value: 160 km/h
